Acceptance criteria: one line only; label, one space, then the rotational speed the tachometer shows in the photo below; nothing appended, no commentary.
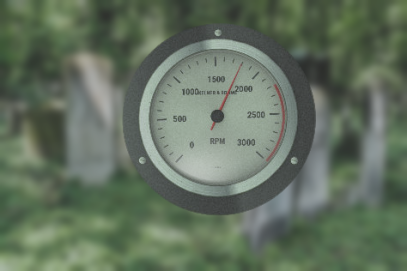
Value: 1800 rpm
